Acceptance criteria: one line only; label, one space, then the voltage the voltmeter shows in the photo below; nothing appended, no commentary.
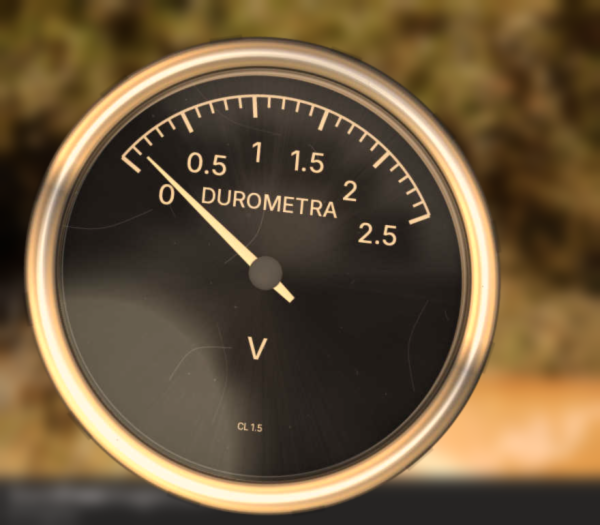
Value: 0.1 V
